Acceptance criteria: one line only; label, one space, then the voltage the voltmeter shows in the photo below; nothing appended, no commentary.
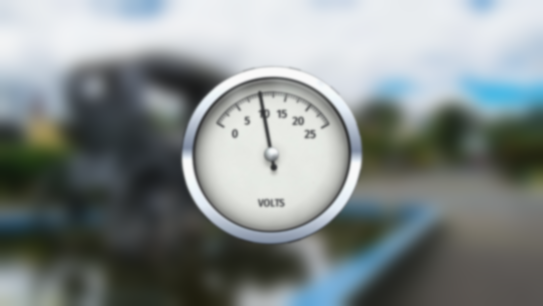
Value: 10 V
